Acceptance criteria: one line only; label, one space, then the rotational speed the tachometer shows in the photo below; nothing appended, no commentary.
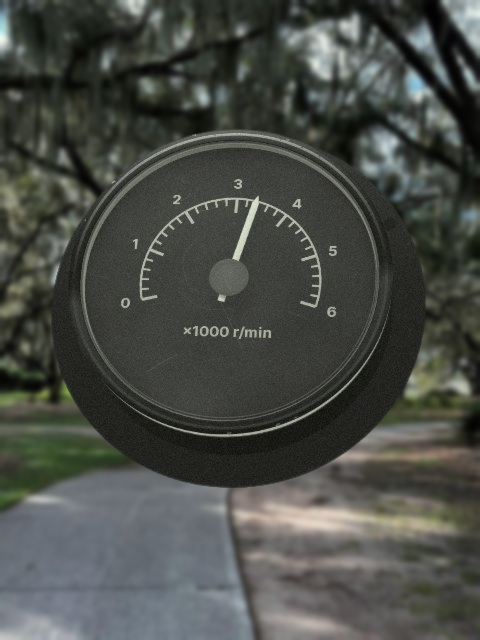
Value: 3400 rpm
